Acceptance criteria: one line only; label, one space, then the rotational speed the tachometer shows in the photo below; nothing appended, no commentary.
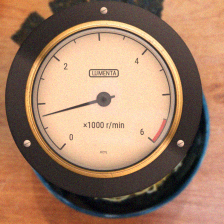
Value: 750 rpm
